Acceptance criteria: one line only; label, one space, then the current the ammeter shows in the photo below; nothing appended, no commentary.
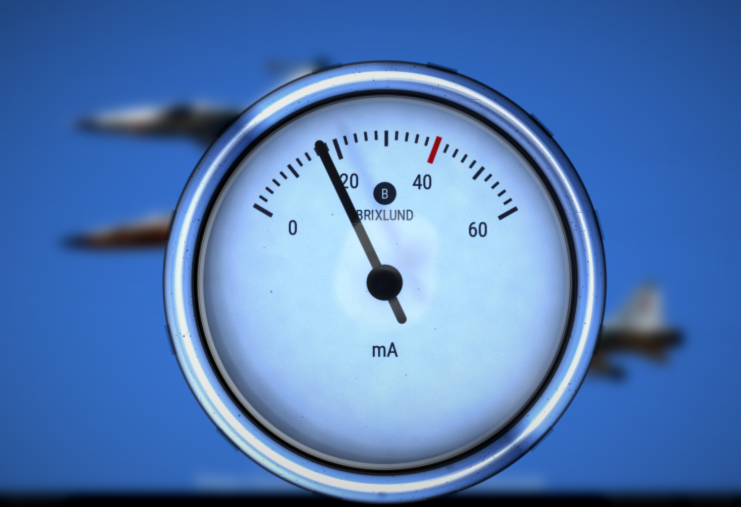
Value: 17 mA
